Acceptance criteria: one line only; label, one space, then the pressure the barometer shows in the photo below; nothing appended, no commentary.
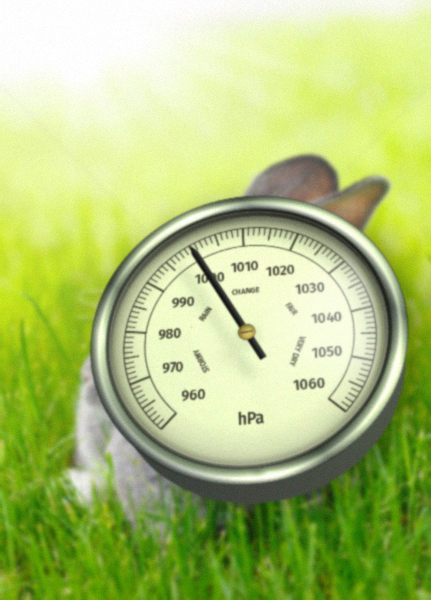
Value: 1000 hPa
